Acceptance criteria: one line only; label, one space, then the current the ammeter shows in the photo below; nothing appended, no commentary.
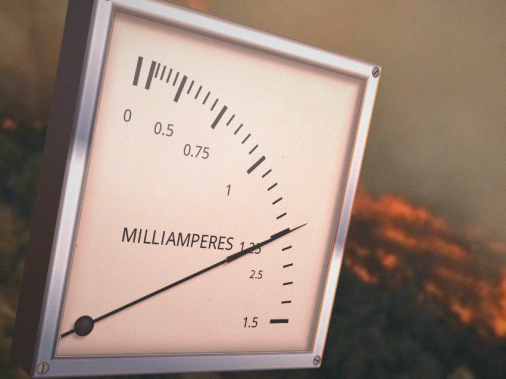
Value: 1.25 mA
